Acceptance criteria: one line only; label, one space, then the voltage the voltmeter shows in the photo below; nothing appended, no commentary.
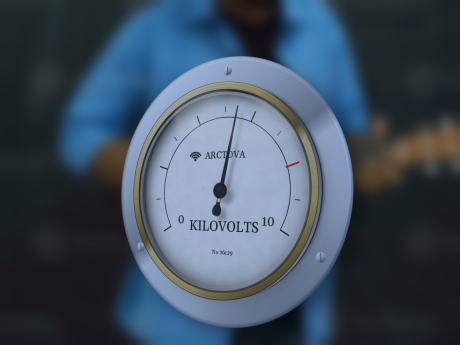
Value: 5.5 kV
